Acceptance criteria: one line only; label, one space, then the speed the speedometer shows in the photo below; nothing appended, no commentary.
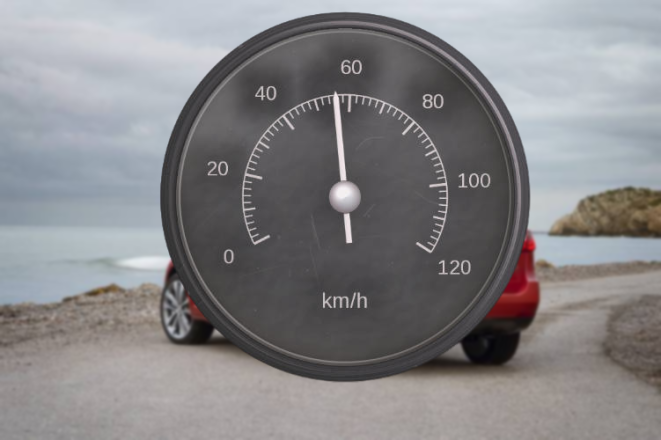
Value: 56 km/h
